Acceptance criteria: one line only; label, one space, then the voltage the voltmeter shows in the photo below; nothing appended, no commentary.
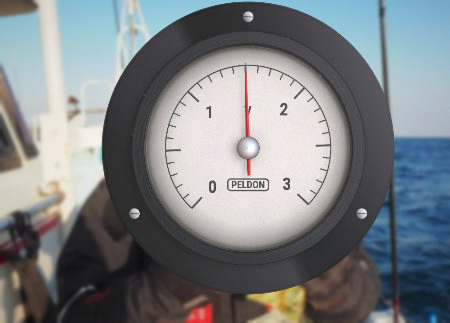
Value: 1.5 V
